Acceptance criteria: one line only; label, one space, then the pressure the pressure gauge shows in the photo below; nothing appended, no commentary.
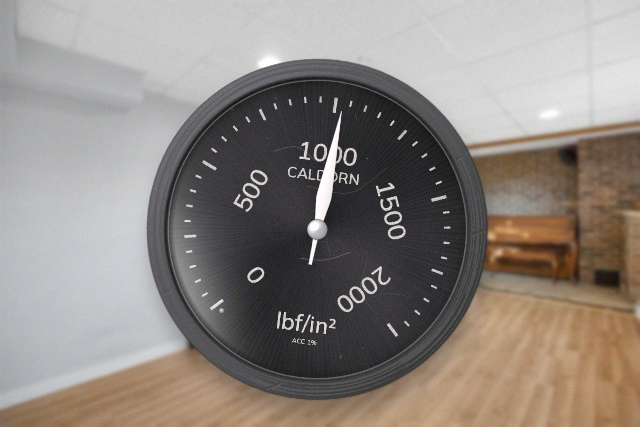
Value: 1025 psi
